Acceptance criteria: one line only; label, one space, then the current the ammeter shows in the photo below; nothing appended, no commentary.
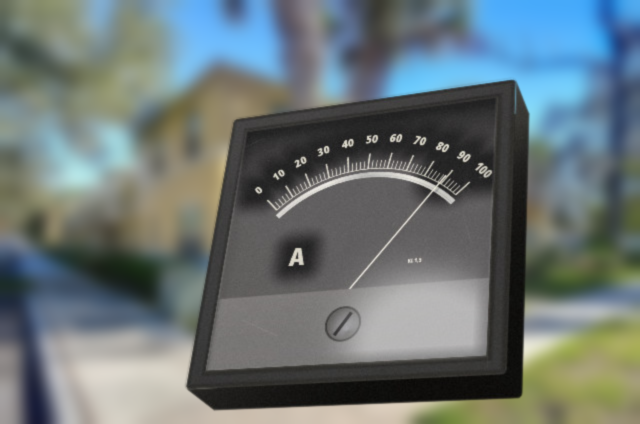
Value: 90 A
